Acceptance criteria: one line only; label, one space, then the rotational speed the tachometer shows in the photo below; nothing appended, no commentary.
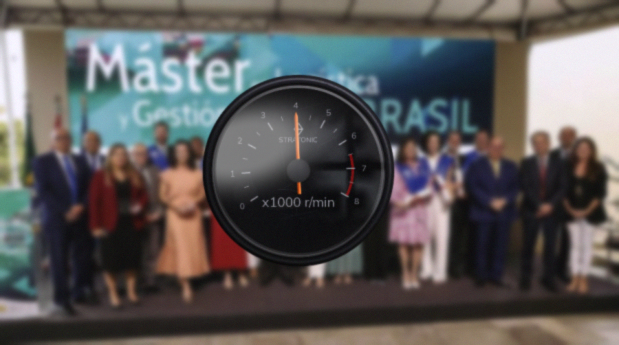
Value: 4000 rpm
